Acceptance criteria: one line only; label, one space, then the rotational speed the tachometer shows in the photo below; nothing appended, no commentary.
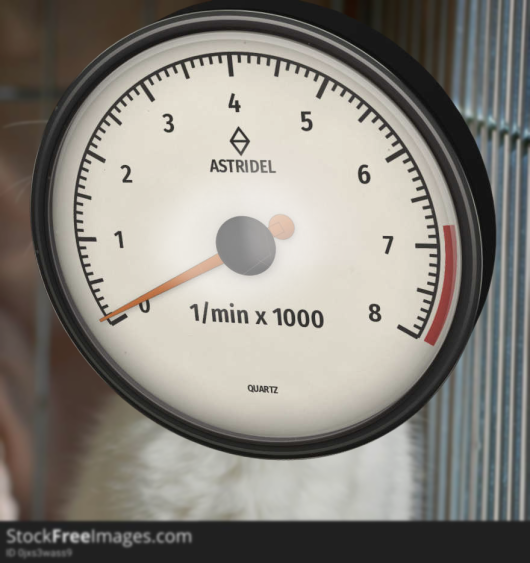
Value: 100 rpm
